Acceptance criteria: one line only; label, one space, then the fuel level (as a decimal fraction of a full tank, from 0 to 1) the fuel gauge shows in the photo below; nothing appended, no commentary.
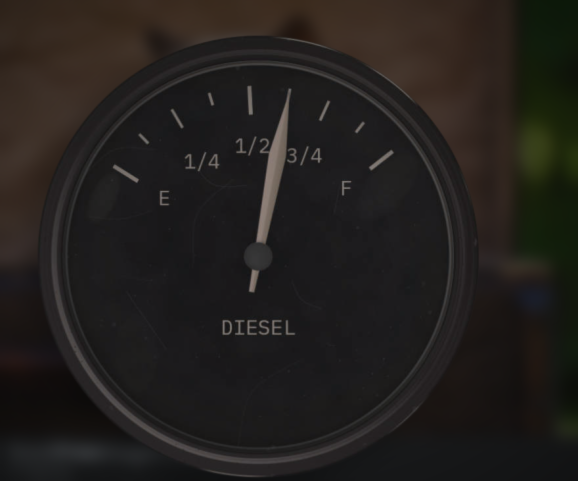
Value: 0.625
